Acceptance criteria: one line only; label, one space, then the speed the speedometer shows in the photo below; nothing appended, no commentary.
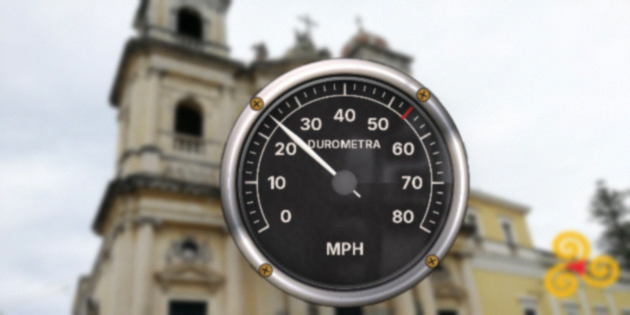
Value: 24 mph
